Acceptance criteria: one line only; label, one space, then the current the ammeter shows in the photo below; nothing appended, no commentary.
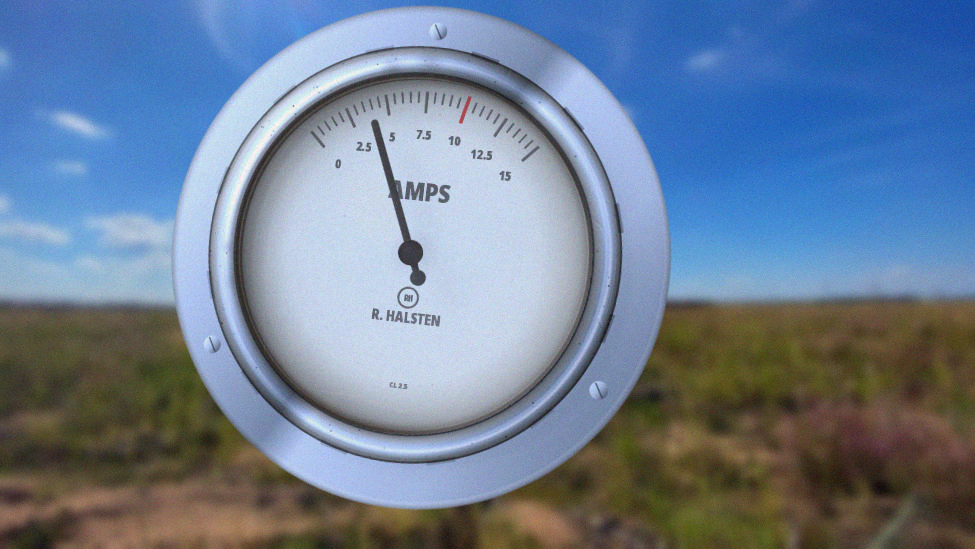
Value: 4 A
